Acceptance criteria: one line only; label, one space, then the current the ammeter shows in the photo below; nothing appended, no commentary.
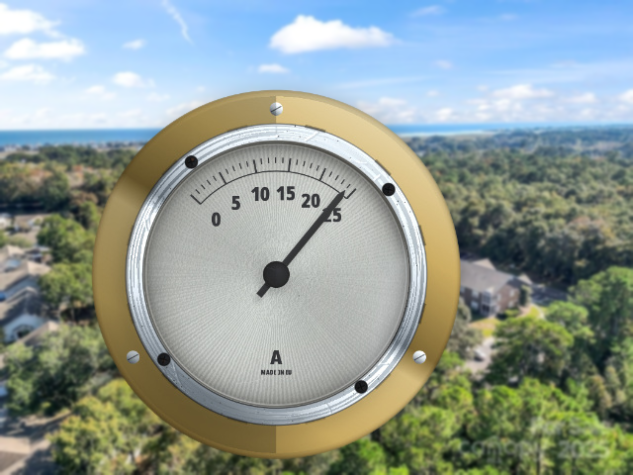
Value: 24 A
